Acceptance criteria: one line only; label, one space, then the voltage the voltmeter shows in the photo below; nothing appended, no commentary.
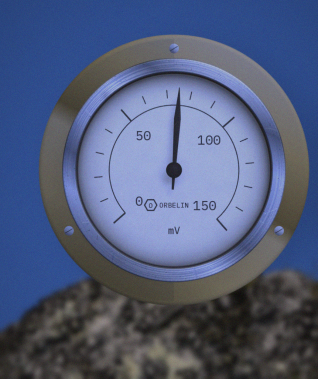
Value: 75 mV
